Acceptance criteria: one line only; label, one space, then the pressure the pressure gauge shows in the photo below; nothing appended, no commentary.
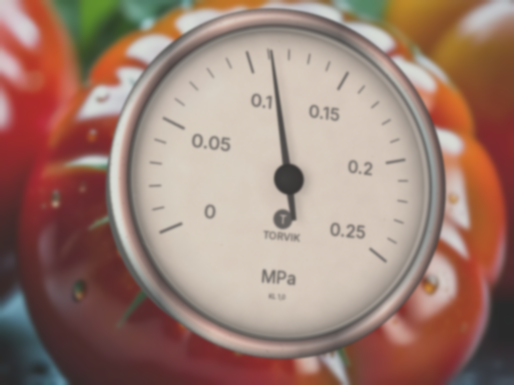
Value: 0.11 MPa
